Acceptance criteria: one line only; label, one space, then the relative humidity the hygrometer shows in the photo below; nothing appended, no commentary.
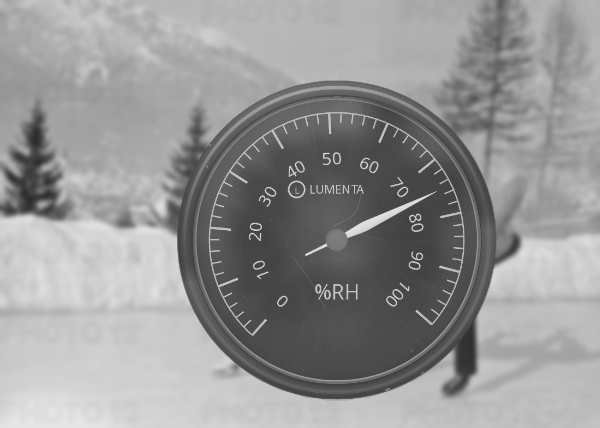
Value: 75 %
